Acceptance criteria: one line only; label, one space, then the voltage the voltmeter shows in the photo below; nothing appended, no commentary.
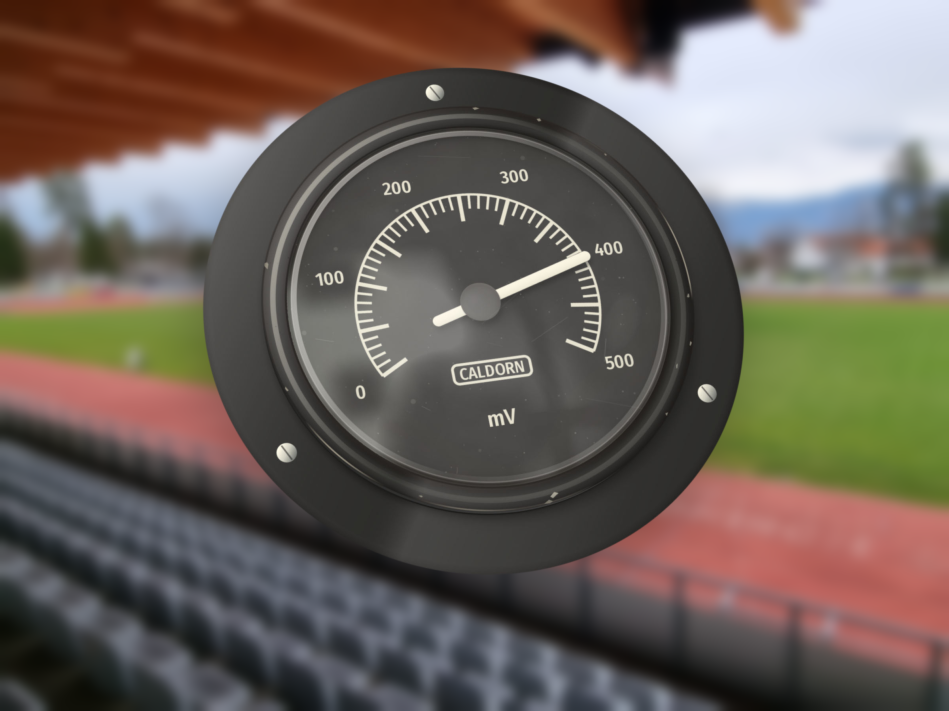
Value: 400 mV
